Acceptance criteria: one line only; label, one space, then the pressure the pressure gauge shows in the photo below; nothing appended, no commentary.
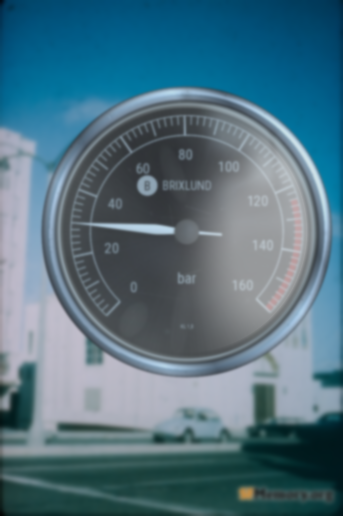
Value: 30 bar
